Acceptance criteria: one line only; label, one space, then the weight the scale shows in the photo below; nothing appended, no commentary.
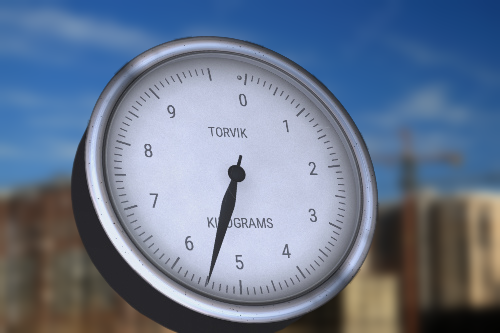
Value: 5.5 kg
